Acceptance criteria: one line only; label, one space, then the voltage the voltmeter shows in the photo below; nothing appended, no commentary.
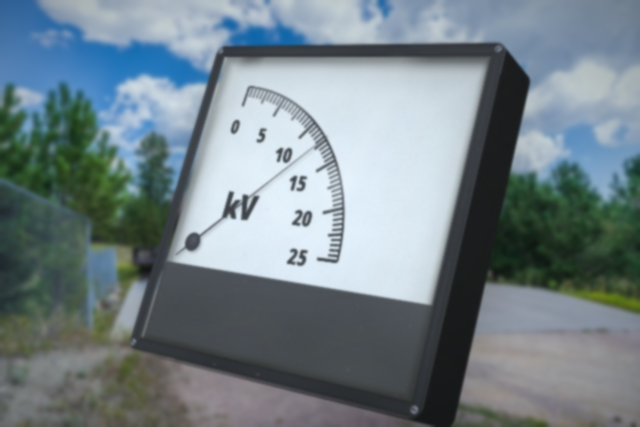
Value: 12.5 kV
